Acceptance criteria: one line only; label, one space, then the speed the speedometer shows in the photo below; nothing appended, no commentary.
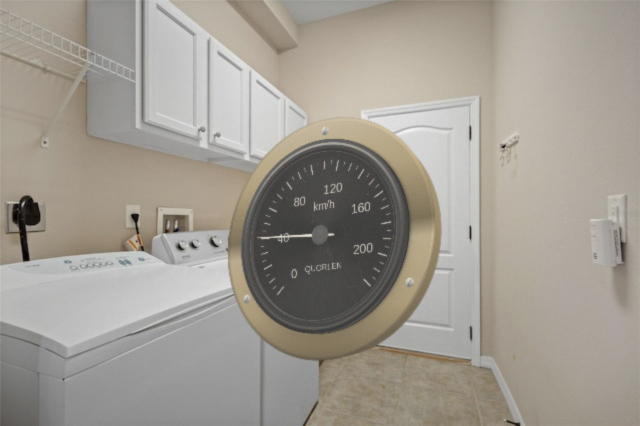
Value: 40 km/h
